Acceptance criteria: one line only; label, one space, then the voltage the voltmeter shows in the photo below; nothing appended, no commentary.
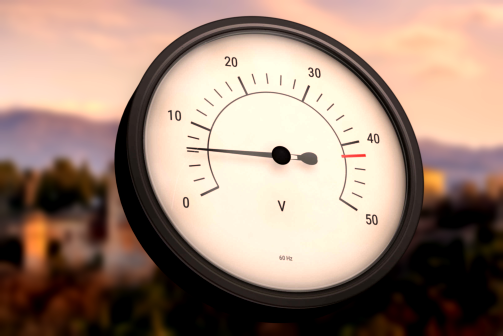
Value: 6 V
